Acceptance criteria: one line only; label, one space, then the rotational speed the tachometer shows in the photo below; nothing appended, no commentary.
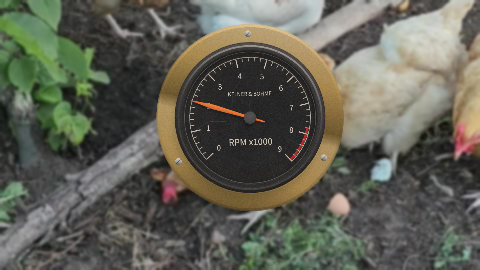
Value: 2000 rpm
